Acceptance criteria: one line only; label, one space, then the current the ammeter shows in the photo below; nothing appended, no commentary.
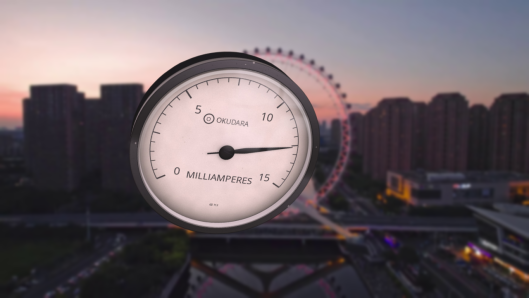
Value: 12.5 mA
